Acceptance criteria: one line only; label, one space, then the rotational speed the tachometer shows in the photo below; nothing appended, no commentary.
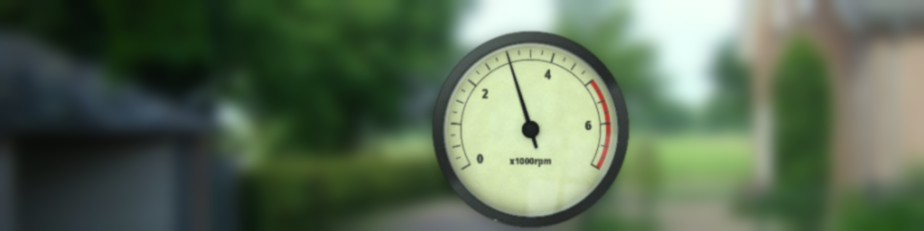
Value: 3000 rpm
